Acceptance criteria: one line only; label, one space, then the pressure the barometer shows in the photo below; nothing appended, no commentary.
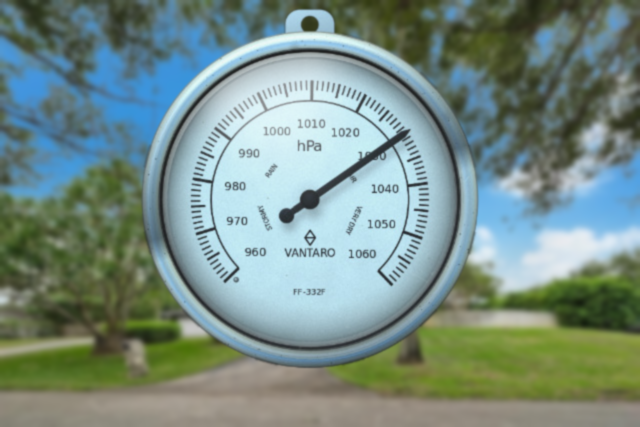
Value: 1030 hPa
